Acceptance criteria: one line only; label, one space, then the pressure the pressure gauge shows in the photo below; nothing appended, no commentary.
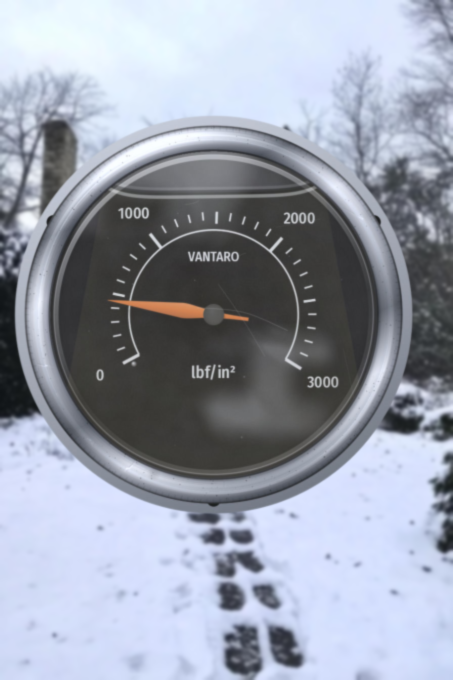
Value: 450 psi
